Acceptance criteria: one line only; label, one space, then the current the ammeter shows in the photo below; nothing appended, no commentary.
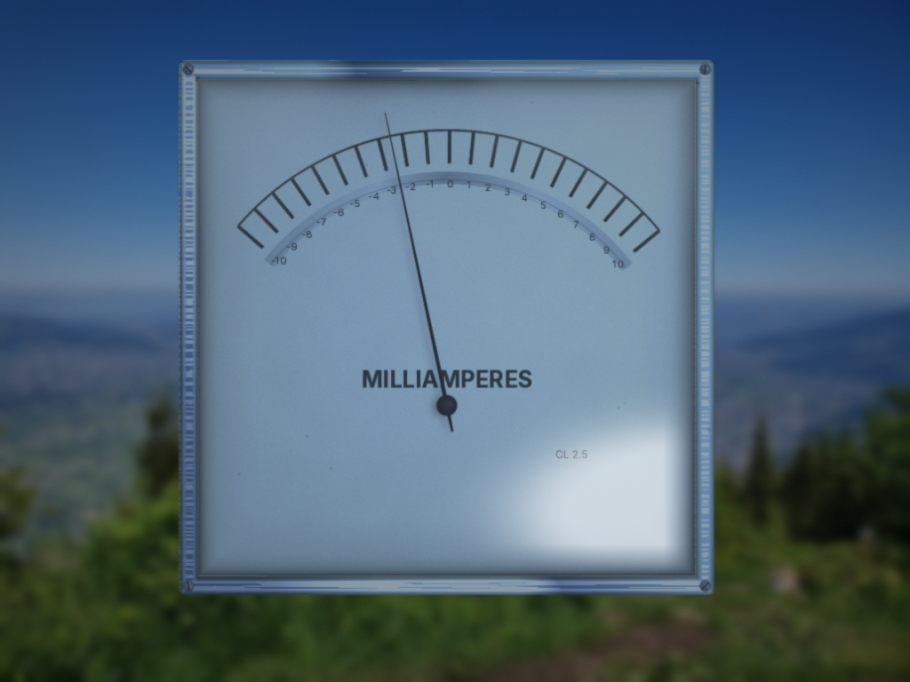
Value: -2.5 mA
